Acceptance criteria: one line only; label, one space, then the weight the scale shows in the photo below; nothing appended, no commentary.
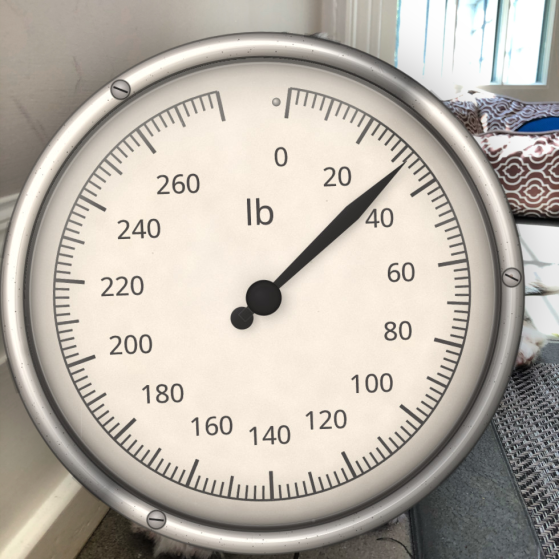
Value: 32 lb
